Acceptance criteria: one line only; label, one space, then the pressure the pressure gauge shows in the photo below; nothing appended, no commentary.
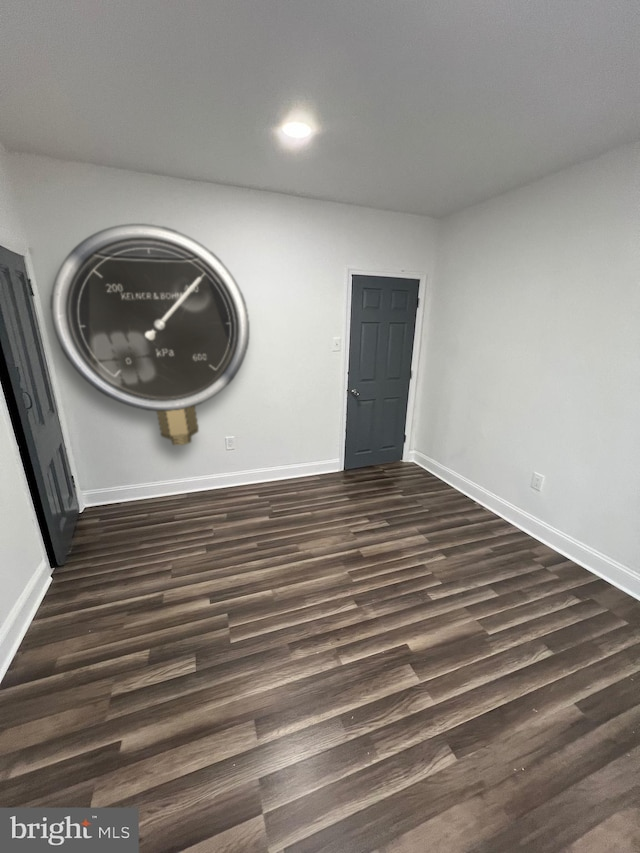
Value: 400 kPa
